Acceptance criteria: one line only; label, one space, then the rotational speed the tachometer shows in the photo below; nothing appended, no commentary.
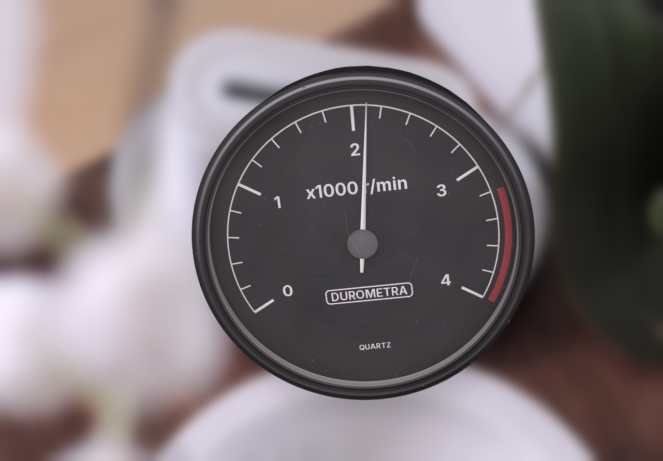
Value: 2100 rpm
